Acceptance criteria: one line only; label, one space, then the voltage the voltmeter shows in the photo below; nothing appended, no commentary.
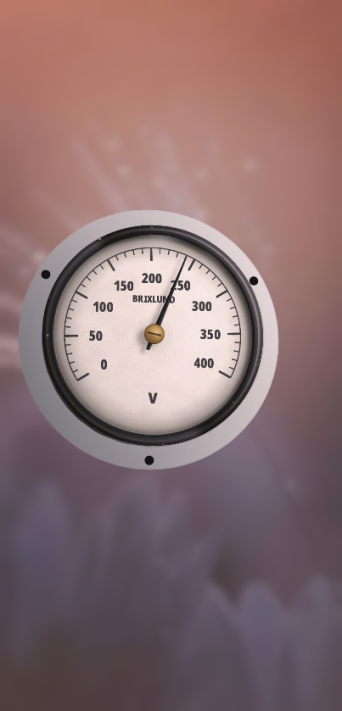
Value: 240 V
